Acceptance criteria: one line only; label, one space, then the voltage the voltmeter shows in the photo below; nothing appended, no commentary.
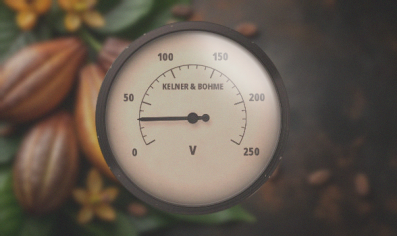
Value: 30 V
